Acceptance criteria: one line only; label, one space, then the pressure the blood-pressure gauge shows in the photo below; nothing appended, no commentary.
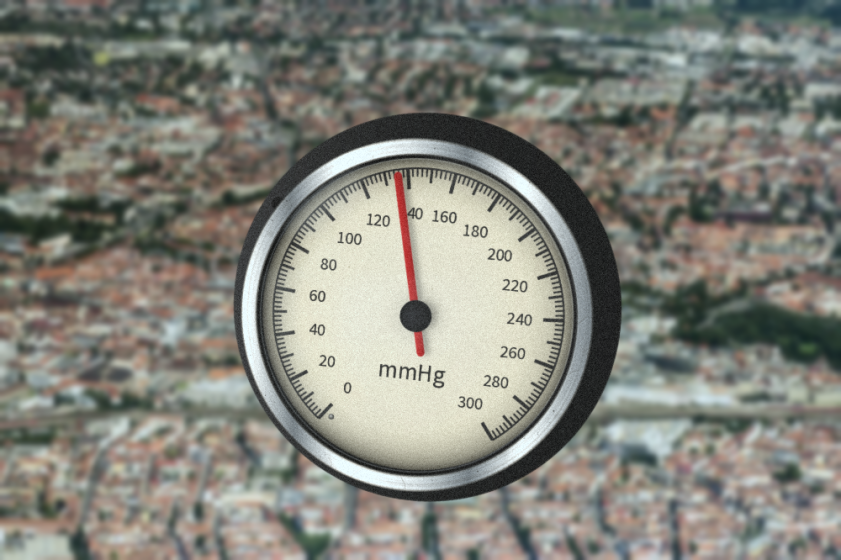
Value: 136 mmHg
